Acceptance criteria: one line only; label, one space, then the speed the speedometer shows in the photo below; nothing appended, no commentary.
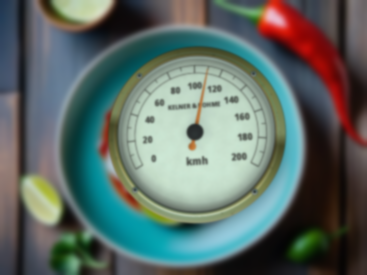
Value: 110 km/h
